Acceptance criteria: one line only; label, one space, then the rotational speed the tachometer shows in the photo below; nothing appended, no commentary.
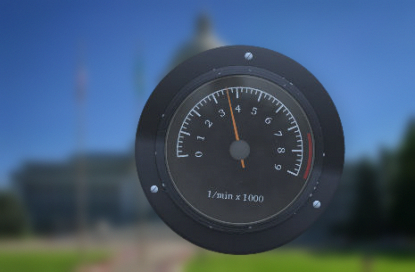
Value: 3600 rpm
